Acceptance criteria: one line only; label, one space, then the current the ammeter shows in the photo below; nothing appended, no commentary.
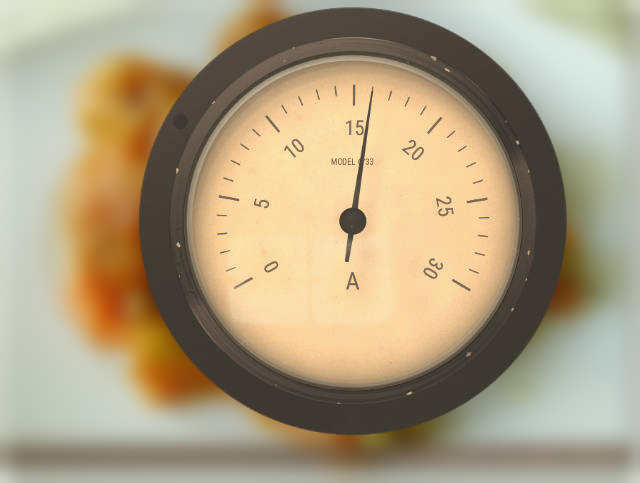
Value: 16 A
